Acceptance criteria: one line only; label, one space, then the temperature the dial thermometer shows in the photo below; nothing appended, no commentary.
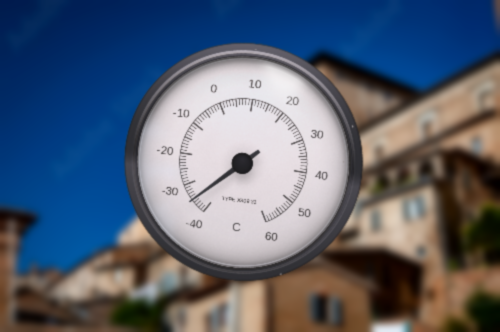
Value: -35 °C
